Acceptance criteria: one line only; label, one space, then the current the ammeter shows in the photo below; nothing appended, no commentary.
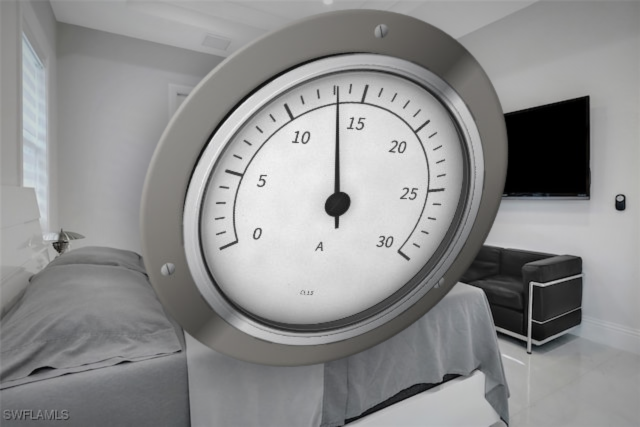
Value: 13 A
